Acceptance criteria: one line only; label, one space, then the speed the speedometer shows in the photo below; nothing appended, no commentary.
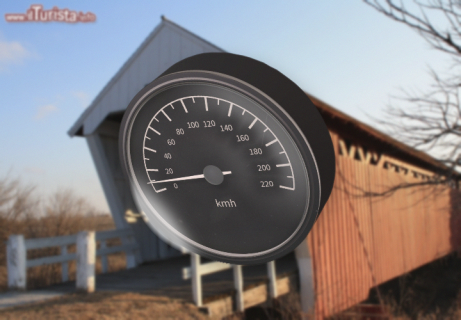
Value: 10 km/h
